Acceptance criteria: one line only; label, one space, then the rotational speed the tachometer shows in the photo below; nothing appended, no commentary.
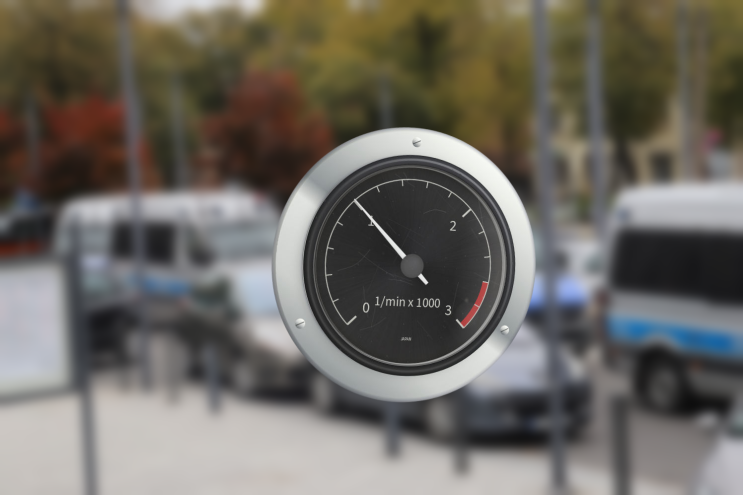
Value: 1000 rpm
